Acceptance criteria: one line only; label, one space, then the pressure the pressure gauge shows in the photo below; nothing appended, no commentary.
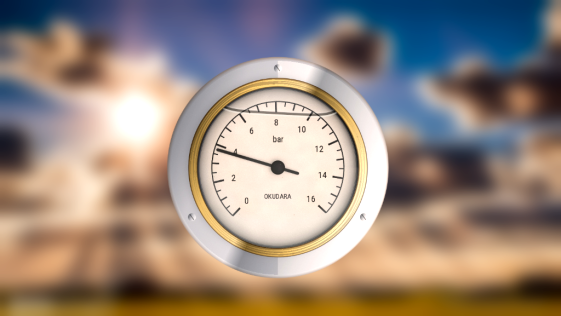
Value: 3.75 bar
